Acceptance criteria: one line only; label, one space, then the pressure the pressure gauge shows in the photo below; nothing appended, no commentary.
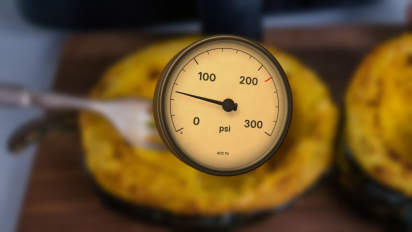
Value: 50 psi
